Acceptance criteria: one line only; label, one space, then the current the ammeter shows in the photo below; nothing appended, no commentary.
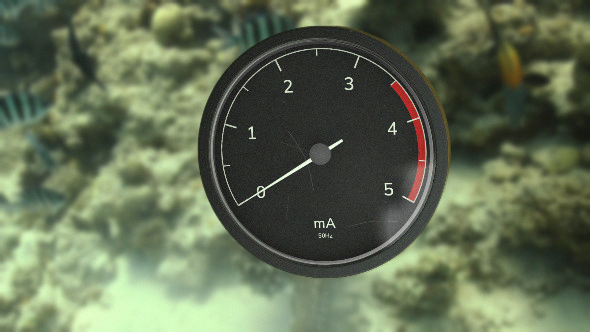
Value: 0 mA
